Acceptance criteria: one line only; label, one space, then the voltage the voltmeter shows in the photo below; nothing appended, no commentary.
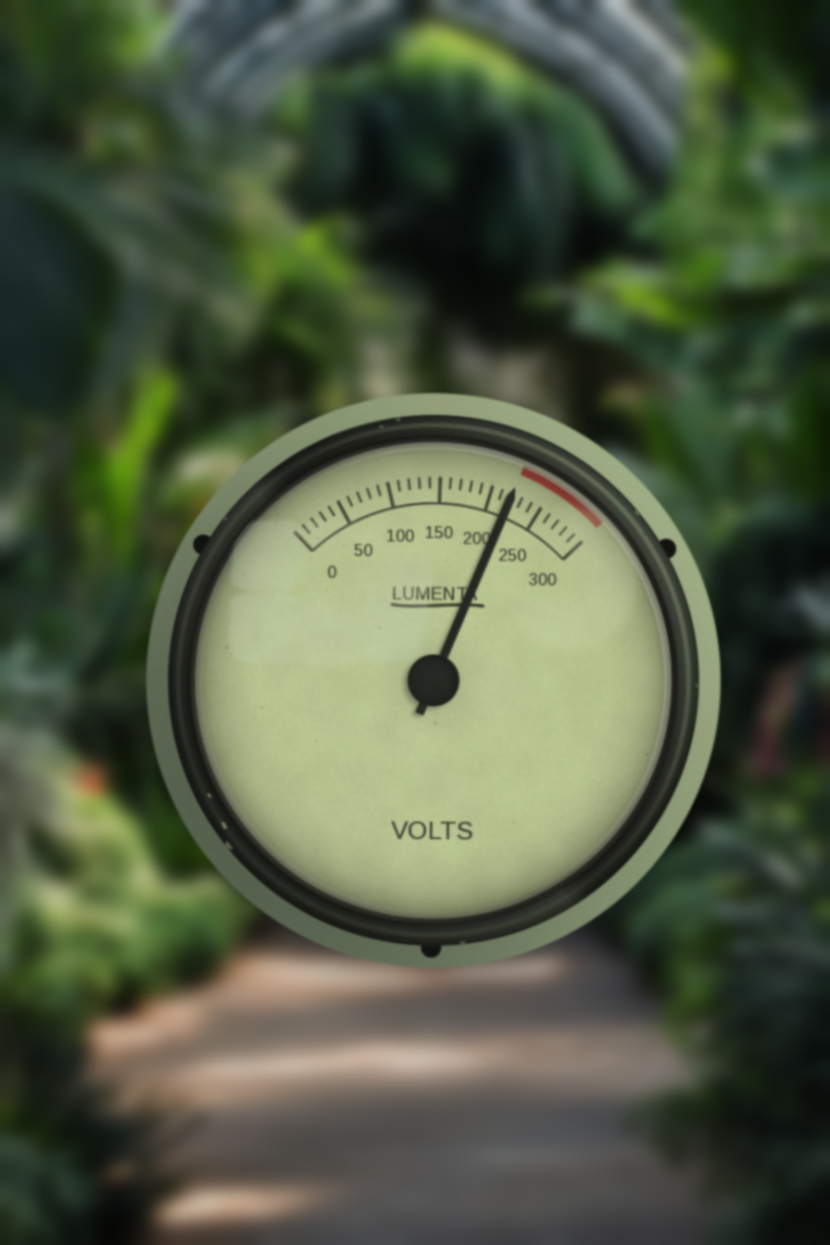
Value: 220 V
